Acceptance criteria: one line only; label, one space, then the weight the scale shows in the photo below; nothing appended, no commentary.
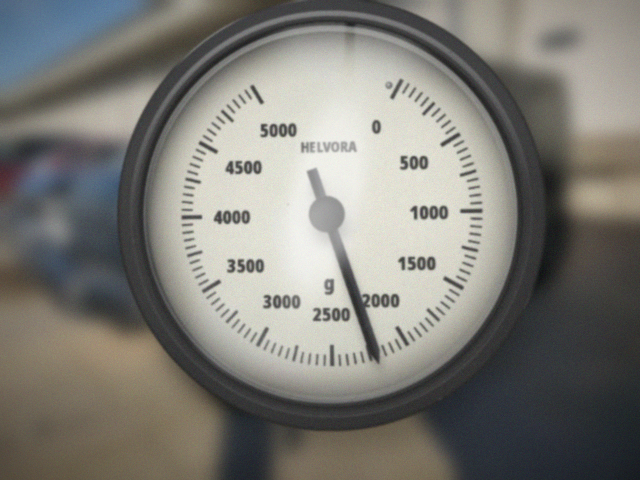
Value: 2200 g
